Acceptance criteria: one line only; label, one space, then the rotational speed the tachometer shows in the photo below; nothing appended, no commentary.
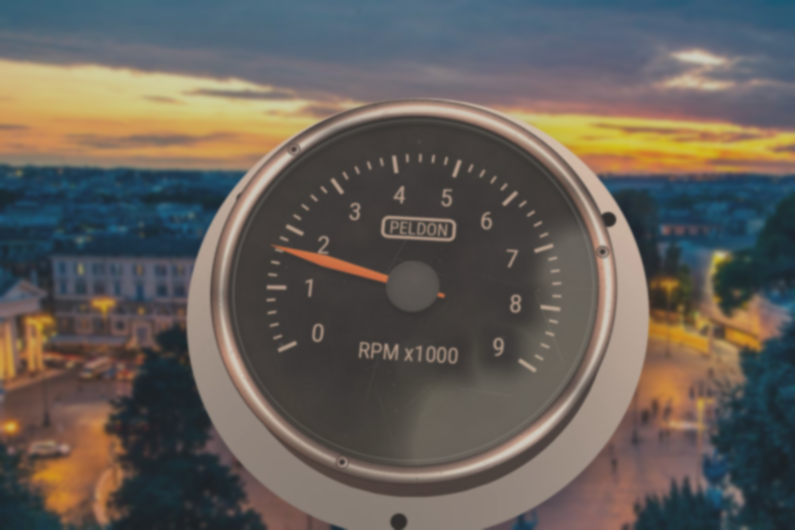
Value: 1600 rpm
